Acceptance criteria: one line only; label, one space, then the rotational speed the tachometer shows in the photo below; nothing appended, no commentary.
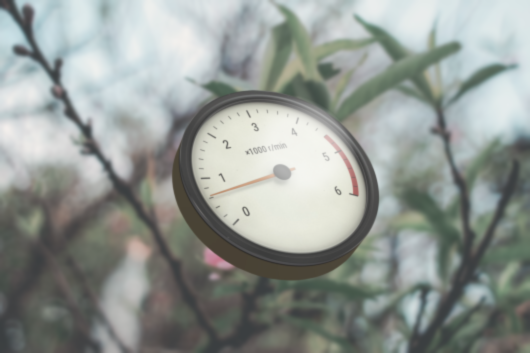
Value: 600 rpm
